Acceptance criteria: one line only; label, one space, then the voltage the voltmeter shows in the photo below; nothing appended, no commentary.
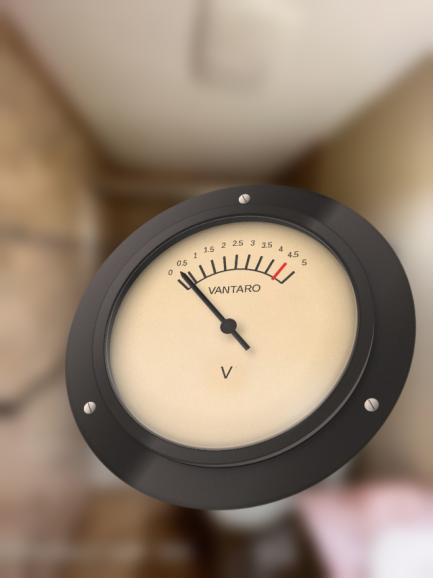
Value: 0.25 V
